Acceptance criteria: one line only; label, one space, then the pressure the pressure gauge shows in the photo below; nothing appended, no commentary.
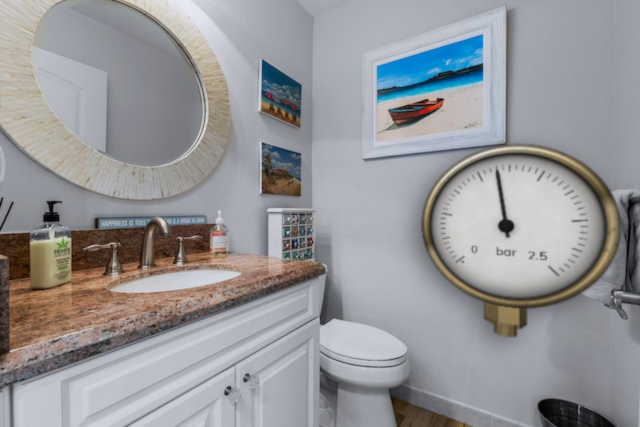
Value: 1.15 bar
